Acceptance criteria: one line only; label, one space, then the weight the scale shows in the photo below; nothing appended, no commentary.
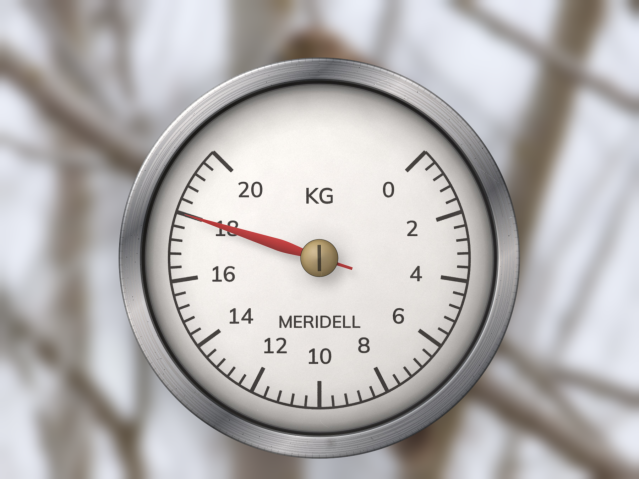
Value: 18 kg
